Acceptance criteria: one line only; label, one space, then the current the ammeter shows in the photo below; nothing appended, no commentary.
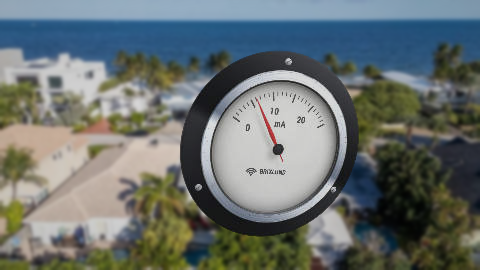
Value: 6 mA
